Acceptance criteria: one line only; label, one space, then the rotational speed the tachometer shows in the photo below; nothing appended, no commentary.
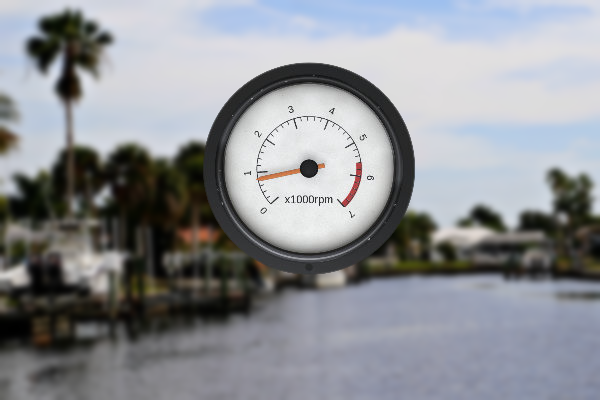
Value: 800 rpm
